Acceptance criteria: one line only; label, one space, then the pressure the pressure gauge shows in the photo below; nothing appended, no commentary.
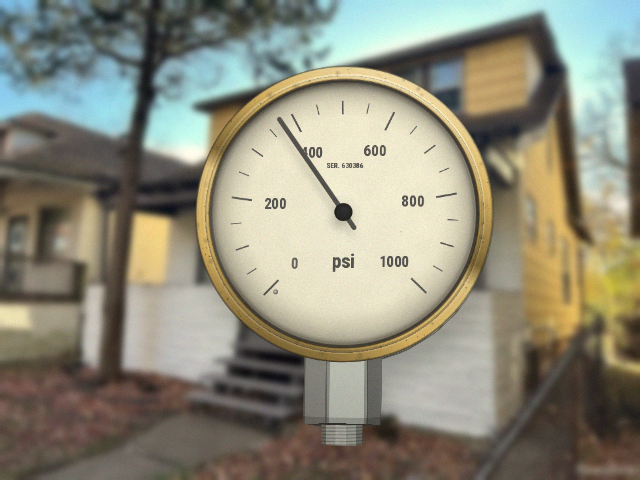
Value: 375 psi
